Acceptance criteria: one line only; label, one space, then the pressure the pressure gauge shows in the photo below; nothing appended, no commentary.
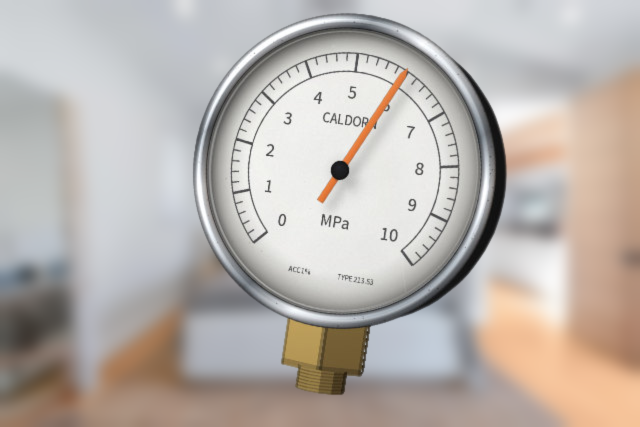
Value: 6 MPa
